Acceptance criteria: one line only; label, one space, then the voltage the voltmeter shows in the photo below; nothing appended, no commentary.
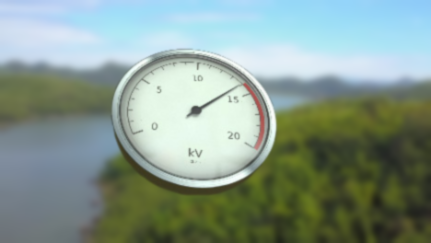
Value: 14 kV
